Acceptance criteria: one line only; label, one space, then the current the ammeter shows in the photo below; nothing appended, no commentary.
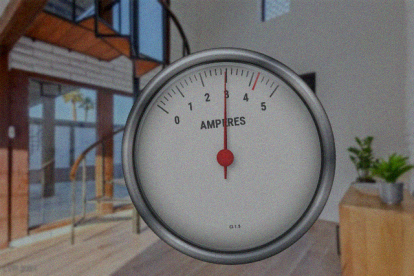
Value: 3 A
